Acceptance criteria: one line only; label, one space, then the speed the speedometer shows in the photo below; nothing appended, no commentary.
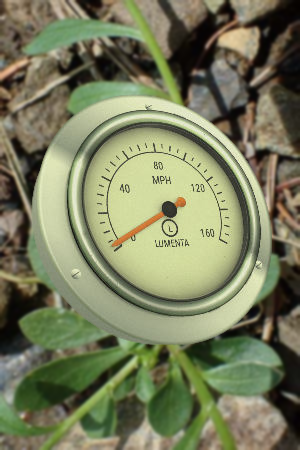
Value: 2.5 mph
